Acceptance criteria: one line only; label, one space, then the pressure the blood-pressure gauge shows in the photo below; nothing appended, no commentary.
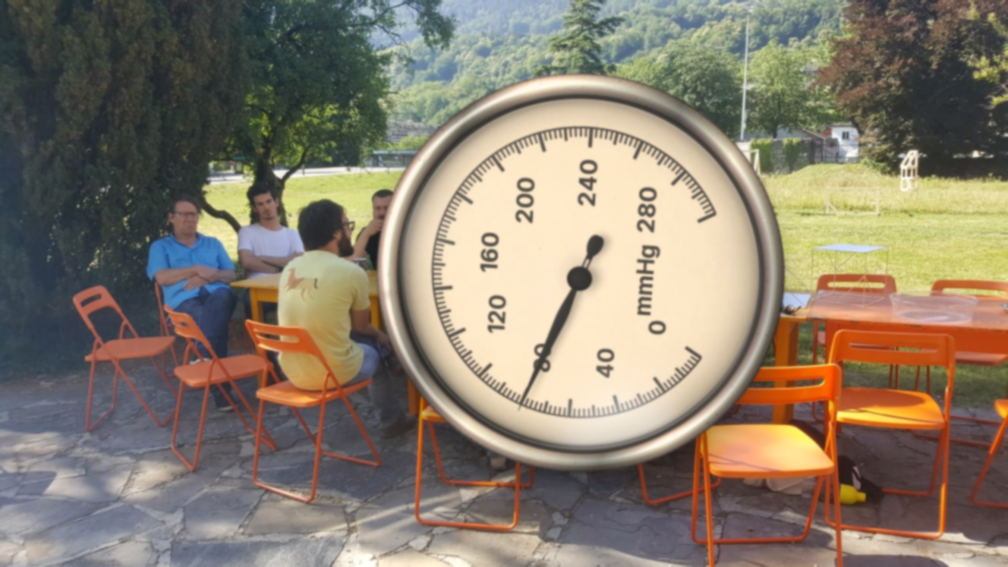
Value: 80 mmHg
